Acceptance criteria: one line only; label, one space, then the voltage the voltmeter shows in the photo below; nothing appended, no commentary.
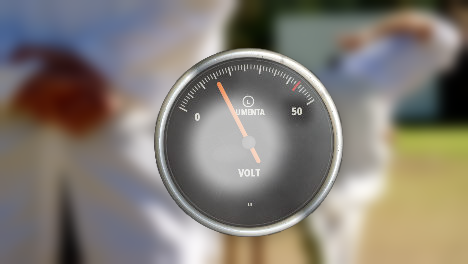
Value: 15 V
